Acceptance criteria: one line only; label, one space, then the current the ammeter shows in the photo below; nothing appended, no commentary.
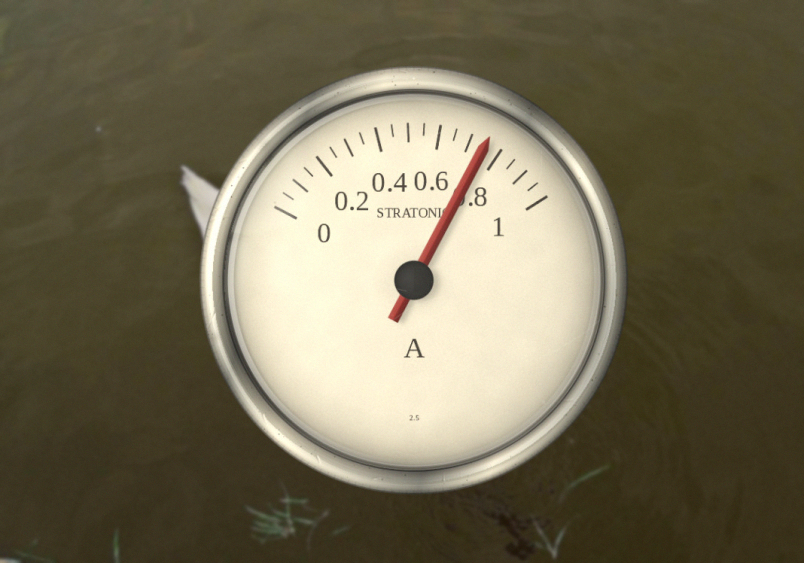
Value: 0.75 A
